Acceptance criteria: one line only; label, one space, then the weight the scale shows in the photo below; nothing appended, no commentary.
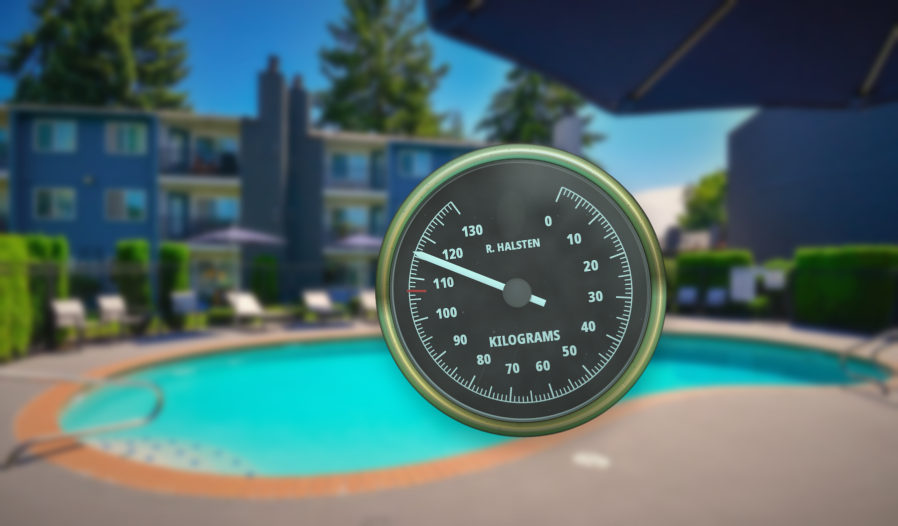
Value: 116 kg
